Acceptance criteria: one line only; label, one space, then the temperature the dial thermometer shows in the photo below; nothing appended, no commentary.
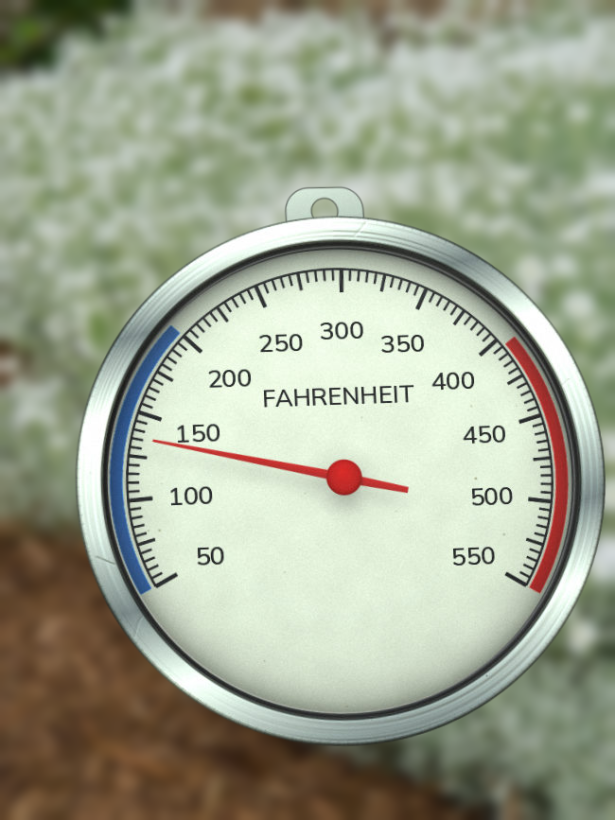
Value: 135 °F
